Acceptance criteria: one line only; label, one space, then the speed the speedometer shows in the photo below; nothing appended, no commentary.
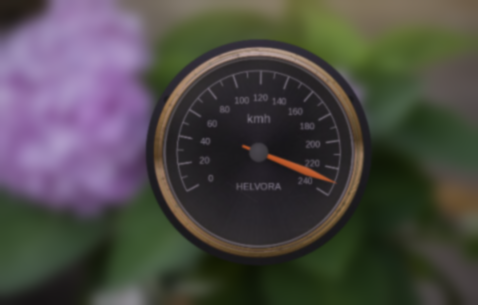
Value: 230 km/h
